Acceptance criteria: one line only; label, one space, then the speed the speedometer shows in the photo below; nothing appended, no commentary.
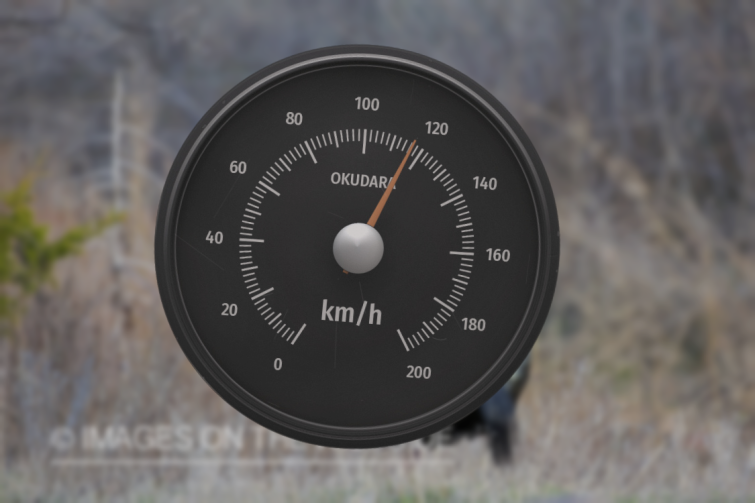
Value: 116 km/h
